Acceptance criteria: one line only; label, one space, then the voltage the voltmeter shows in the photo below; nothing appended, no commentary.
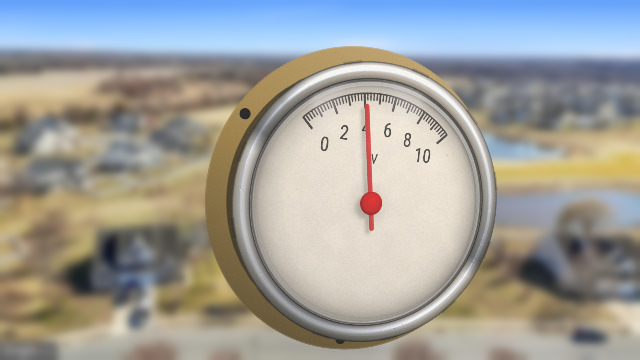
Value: 4 V
